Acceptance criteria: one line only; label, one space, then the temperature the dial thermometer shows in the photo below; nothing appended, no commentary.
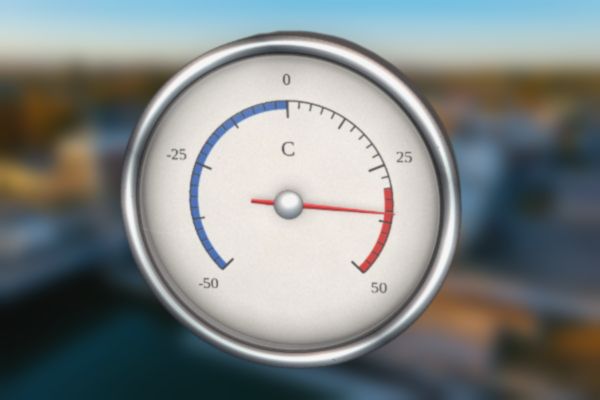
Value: 35 °C
